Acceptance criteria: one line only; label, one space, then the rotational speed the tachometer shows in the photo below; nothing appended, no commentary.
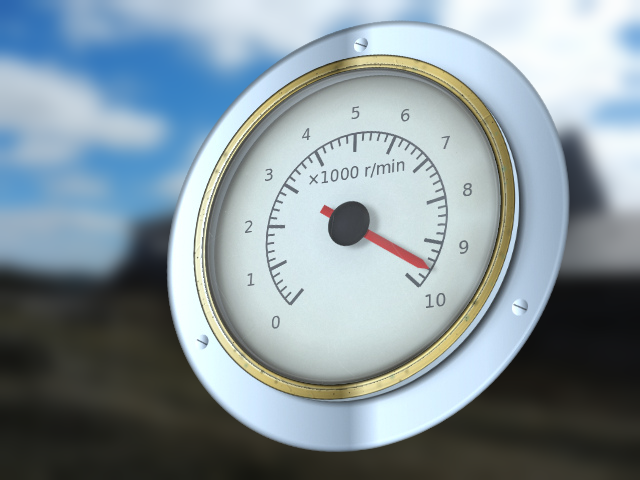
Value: 9600 rpm
